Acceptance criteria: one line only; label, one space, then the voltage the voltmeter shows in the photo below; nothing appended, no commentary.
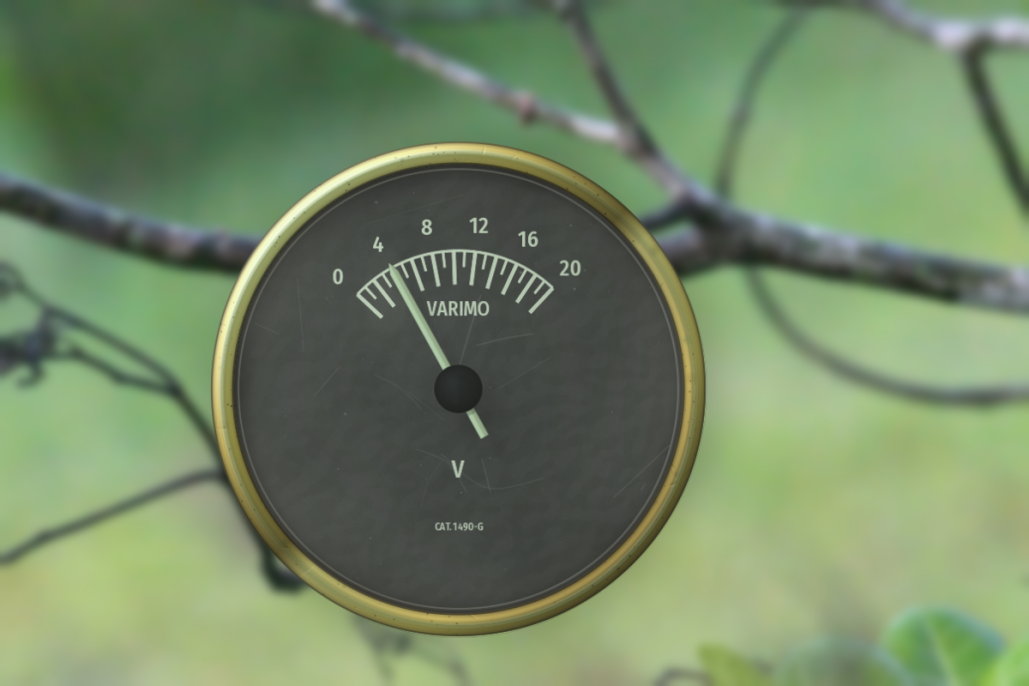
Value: 4 V
